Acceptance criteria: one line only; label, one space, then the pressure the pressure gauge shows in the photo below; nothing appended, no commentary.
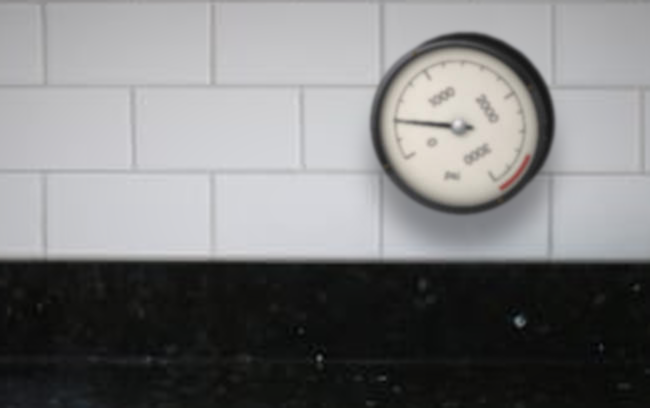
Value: 400 psi
